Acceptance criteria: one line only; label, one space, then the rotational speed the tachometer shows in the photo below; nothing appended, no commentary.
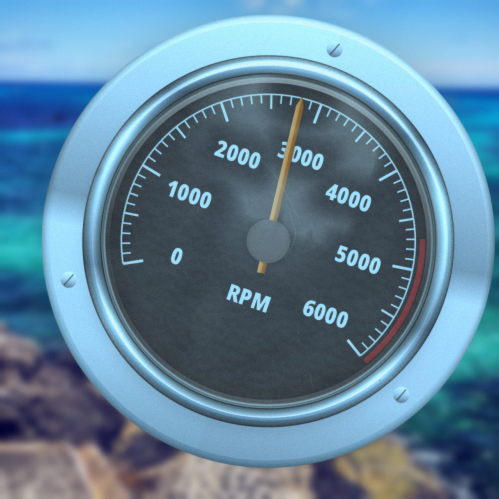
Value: 2800 rpm
